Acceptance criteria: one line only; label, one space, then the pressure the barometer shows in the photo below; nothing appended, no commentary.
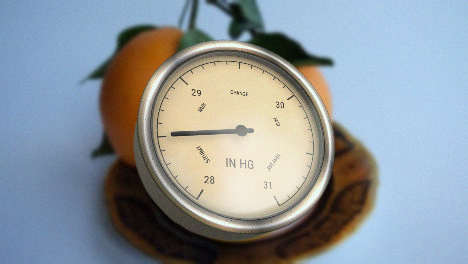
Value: 28.5 inHg
